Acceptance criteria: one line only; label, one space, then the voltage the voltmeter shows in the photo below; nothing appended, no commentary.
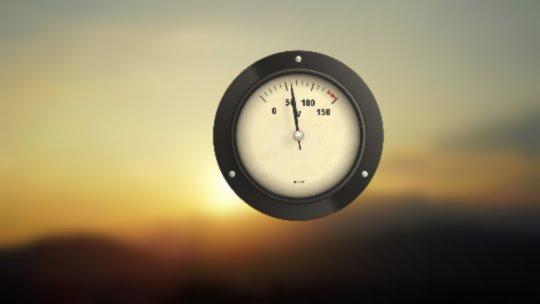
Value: 60 V
